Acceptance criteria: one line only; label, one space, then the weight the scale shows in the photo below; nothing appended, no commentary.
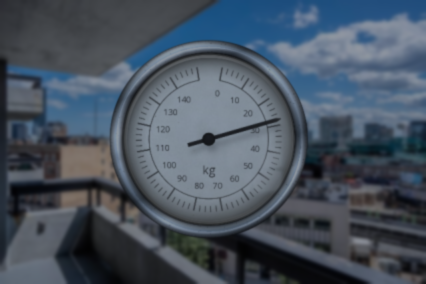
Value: 28 kg
